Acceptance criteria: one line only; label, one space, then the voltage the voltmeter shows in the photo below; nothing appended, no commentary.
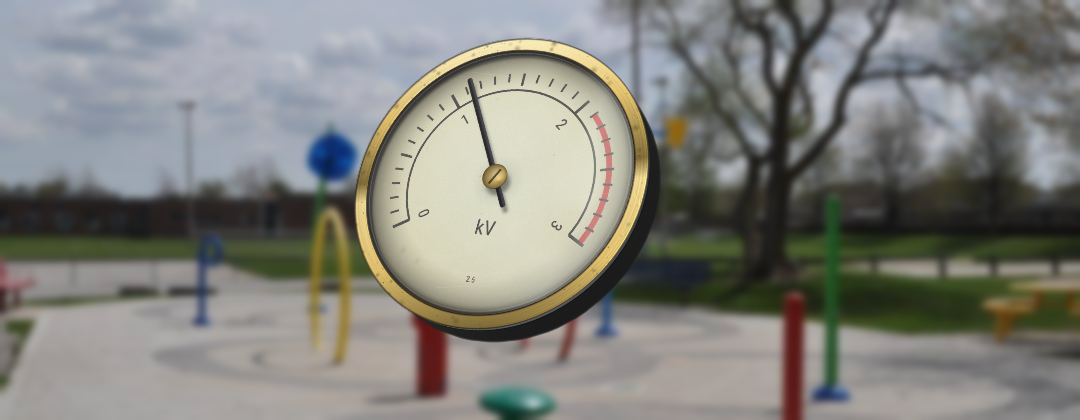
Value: 1.15 kV
